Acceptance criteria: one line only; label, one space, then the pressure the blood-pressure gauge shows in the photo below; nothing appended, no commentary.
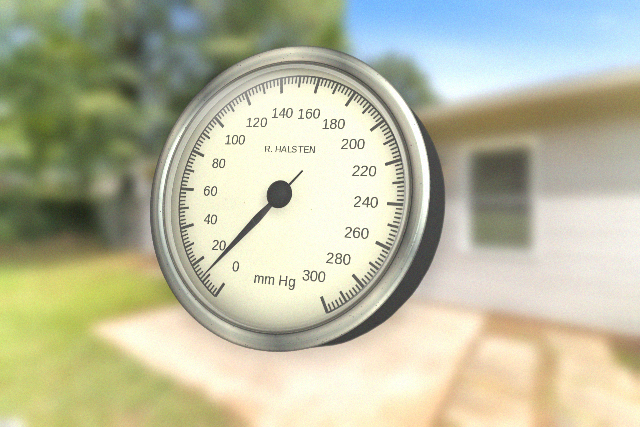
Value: 10 mmHg
